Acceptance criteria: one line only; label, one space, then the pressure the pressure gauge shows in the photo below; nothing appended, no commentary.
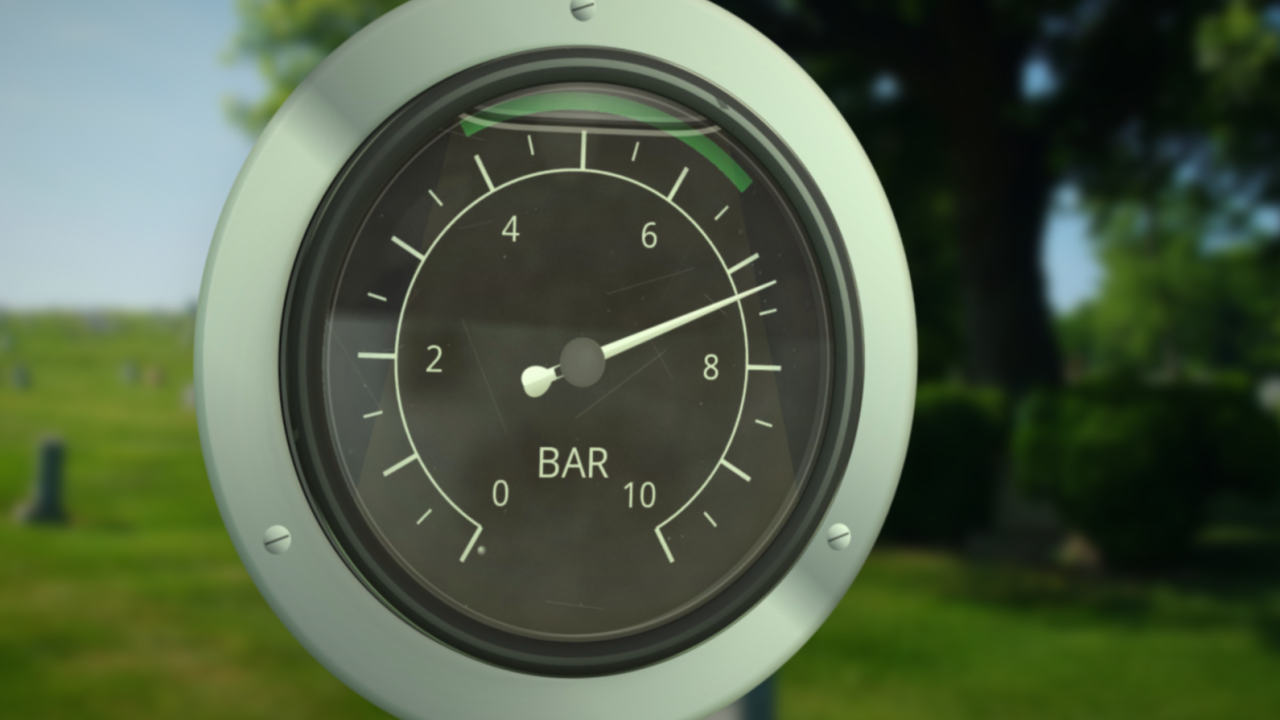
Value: 7.25 bar
